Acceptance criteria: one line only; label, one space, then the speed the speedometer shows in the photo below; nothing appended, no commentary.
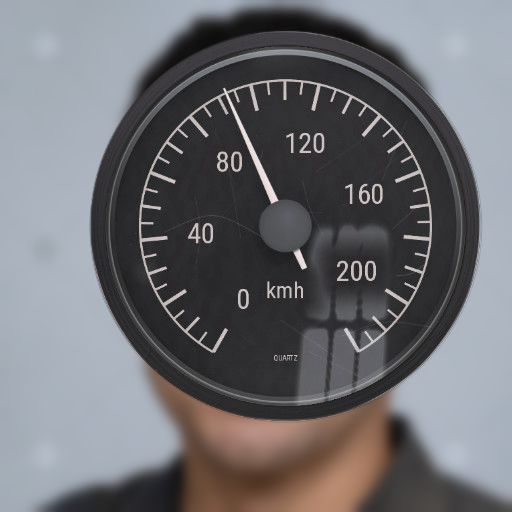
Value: 92.5 km/h
